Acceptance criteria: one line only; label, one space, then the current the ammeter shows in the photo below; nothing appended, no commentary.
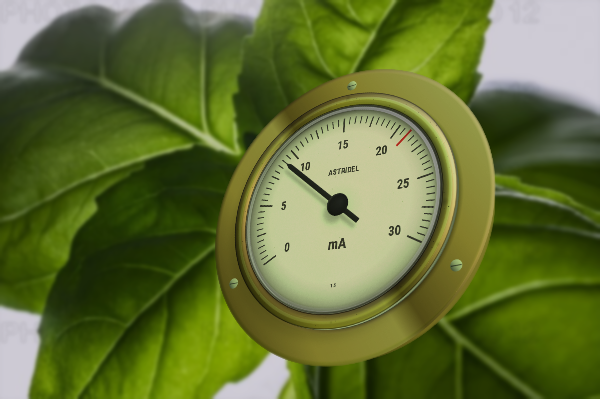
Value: 9 mA
